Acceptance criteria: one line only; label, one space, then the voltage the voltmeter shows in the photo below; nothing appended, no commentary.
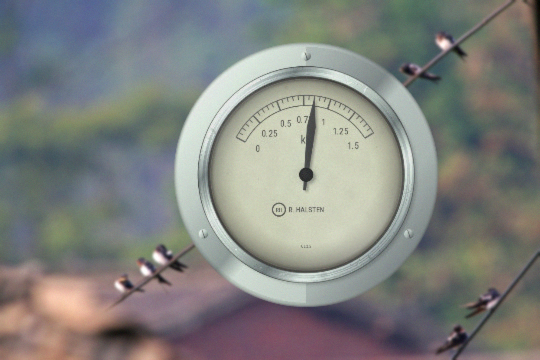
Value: 0.85 kV
